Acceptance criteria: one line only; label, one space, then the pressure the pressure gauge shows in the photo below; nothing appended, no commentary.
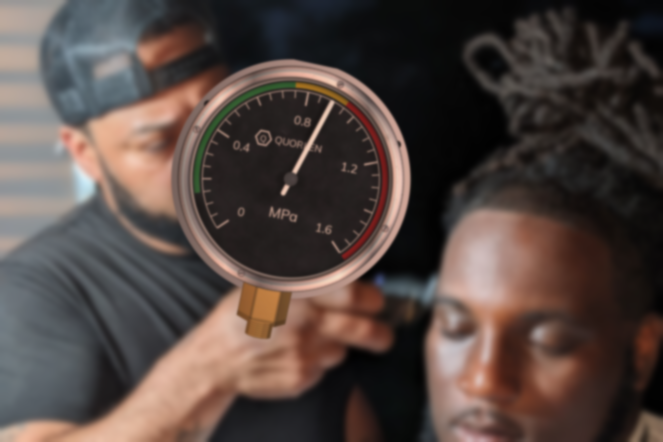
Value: 0.9 MPa
